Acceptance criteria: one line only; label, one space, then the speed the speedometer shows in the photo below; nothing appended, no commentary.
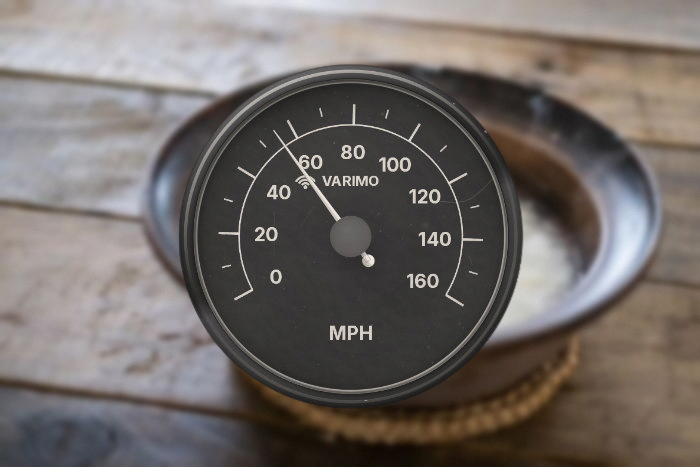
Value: 55 mph
